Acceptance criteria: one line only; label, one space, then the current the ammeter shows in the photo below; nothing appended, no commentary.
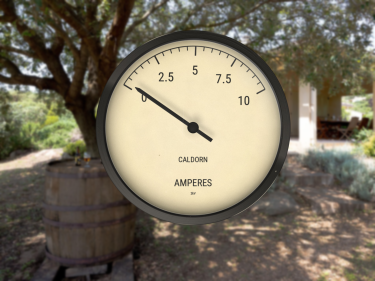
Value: 0.25 A
